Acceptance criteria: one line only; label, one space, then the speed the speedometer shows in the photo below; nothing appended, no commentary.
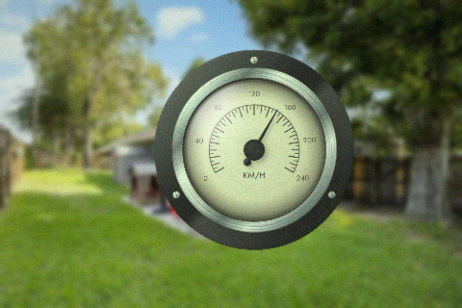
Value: 150 km/h
